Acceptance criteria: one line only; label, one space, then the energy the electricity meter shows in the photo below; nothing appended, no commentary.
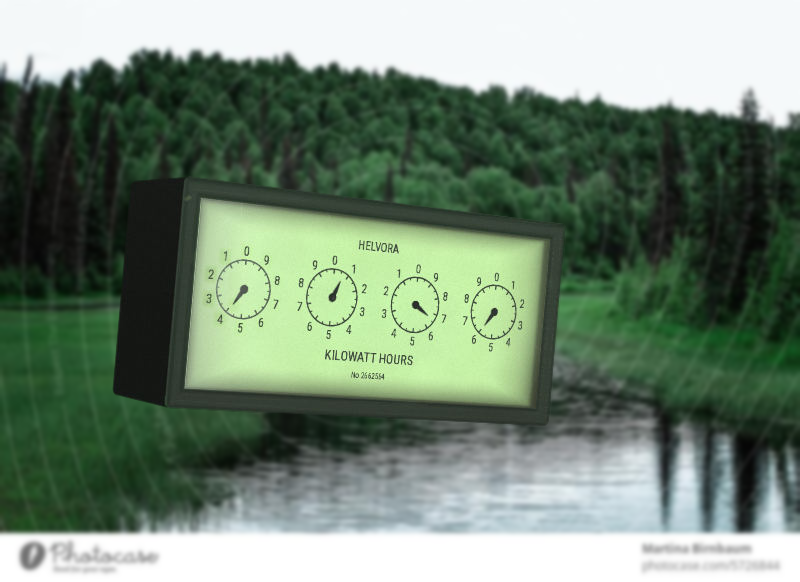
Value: 4066 kWh
